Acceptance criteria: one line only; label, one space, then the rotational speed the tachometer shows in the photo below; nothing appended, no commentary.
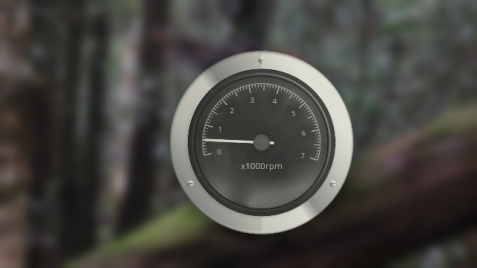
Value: 500 rpm
